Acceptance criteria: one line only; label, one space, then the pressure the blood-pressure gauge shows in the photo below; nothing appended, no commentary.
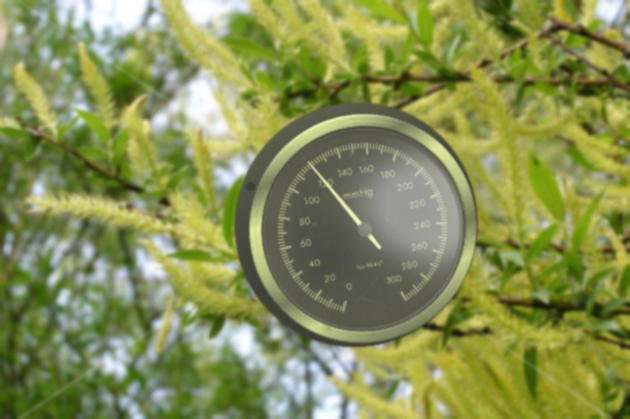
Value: 120 mmHg
